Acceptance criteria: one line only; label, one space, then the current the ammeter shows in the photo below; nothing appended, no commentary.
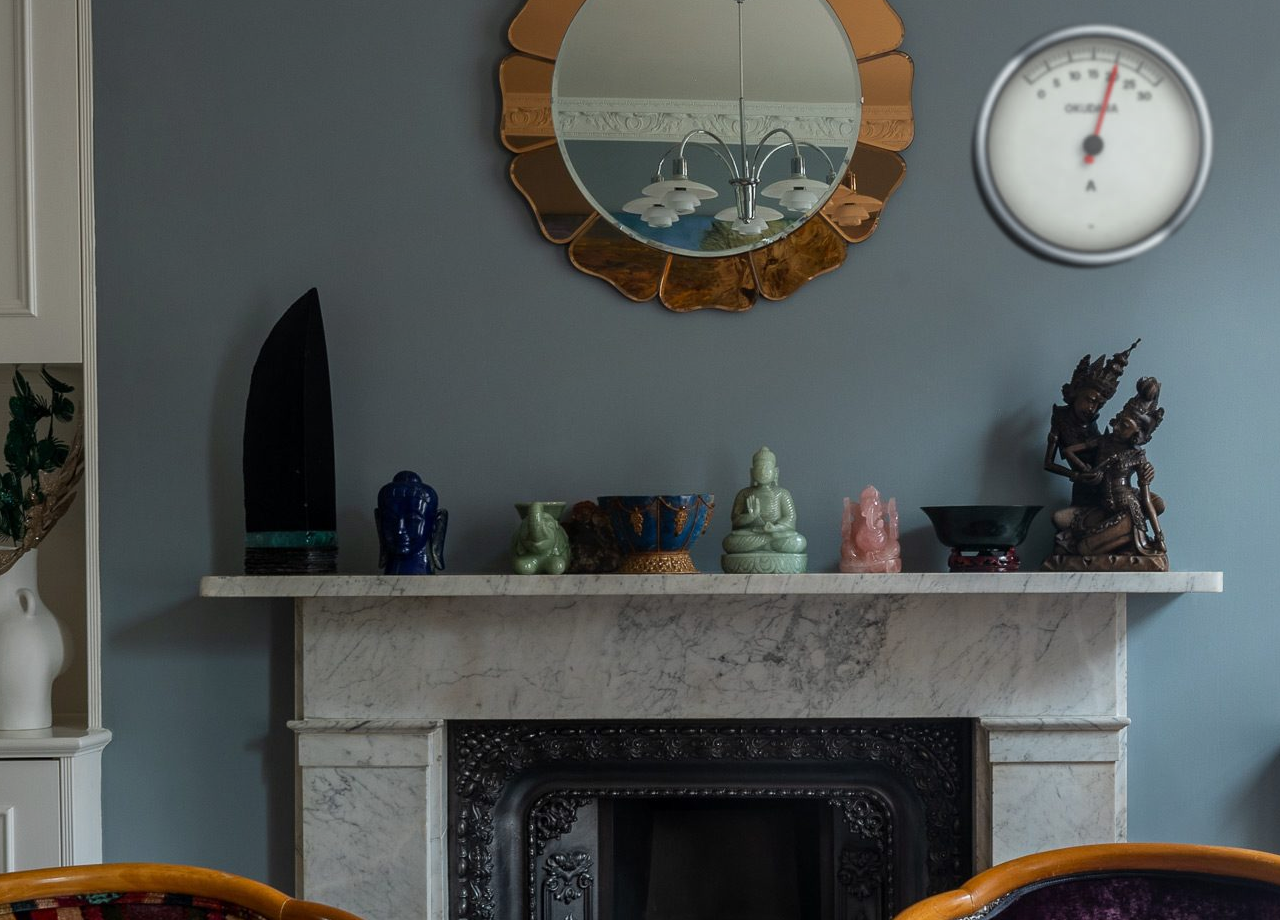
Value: 20 A
